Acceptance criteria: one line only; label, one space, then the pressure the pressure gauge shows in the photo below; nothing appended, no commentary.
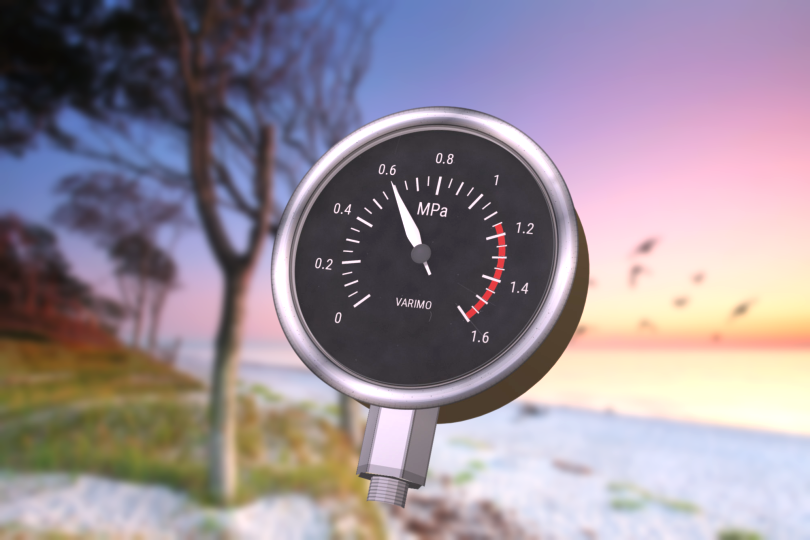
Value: 0.6 MPa
